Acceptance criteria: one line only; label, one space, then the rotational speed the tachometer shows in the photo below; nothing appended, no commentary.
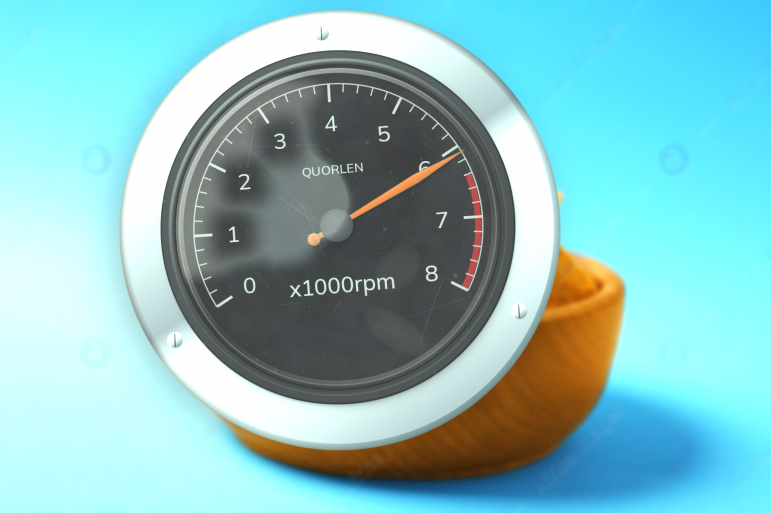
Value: 6100 rpm
